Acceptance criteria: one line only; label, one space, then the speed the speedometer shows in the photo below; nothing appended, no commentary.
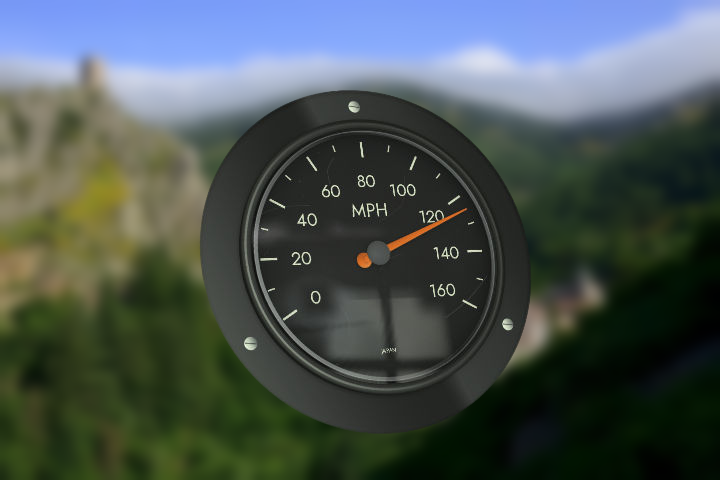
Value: 125 mph
